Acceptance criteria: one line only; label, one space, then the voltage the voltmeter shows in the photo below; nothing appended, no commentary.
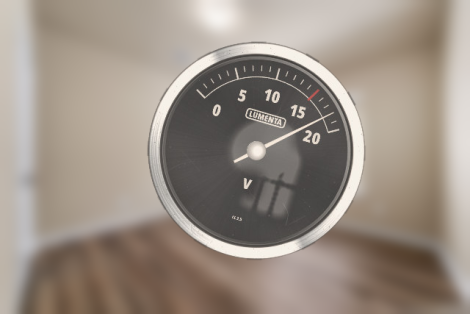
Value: 18 V
